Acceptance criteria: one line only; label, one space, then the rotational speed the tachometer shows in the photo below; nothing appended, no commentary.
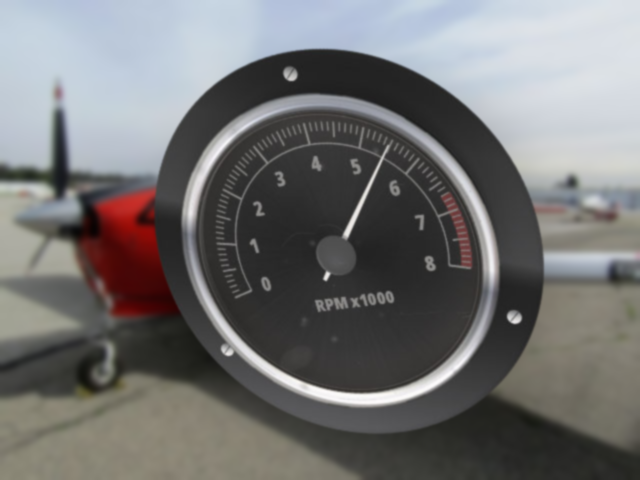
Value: 5500 rpm
